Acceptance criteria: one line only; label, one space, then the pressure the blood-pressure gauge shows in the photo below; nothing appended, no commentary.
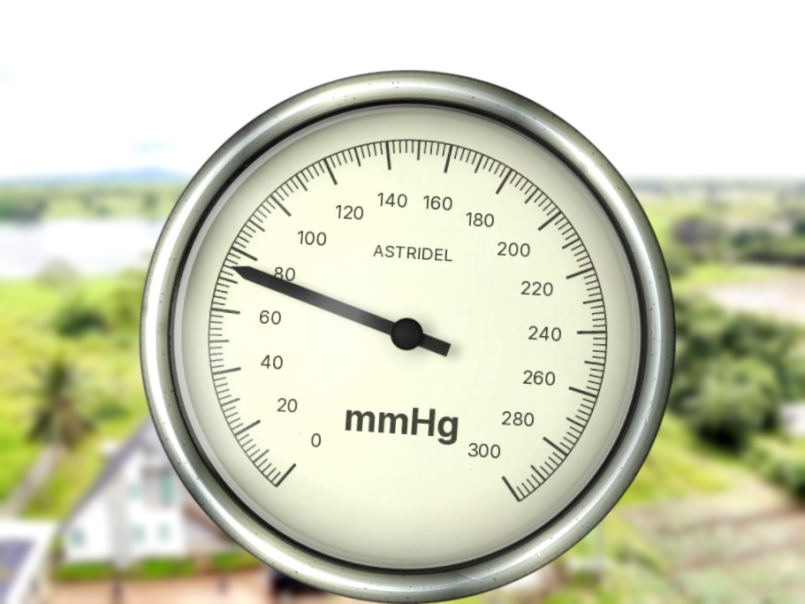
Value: 74 mmHg
